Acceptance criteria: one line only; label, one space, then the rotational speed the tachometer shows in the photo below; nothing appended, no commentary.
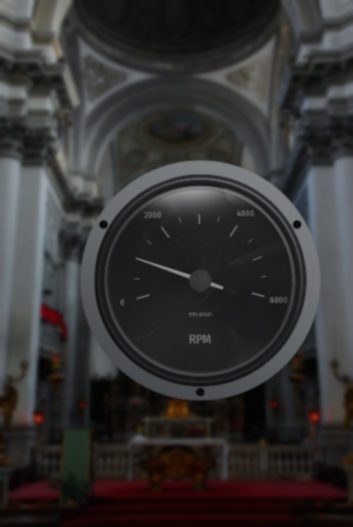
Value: 1000 rpm
